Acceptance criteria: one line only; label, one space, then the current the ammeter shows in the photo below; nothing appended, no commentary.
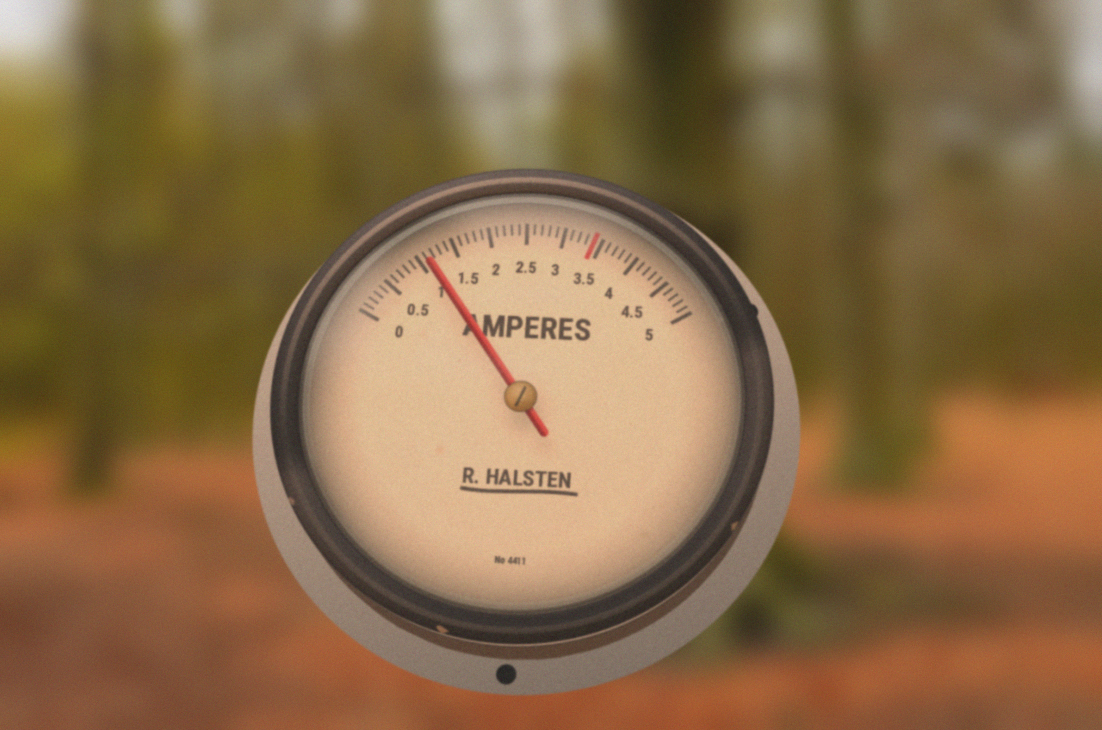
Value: 1.1 A
